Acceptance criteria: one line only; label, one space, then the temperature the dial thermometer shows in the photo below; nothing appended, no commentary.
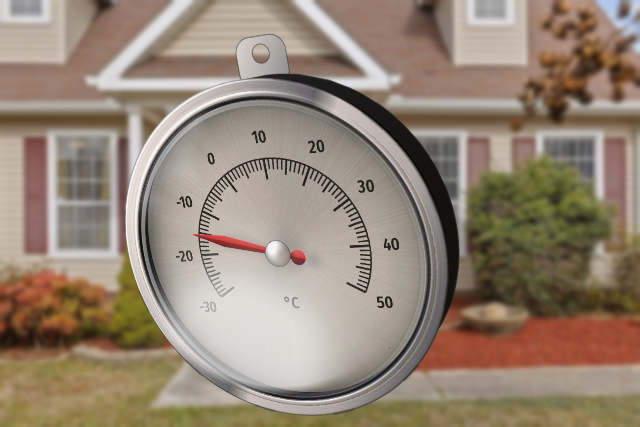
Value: -15 °C
